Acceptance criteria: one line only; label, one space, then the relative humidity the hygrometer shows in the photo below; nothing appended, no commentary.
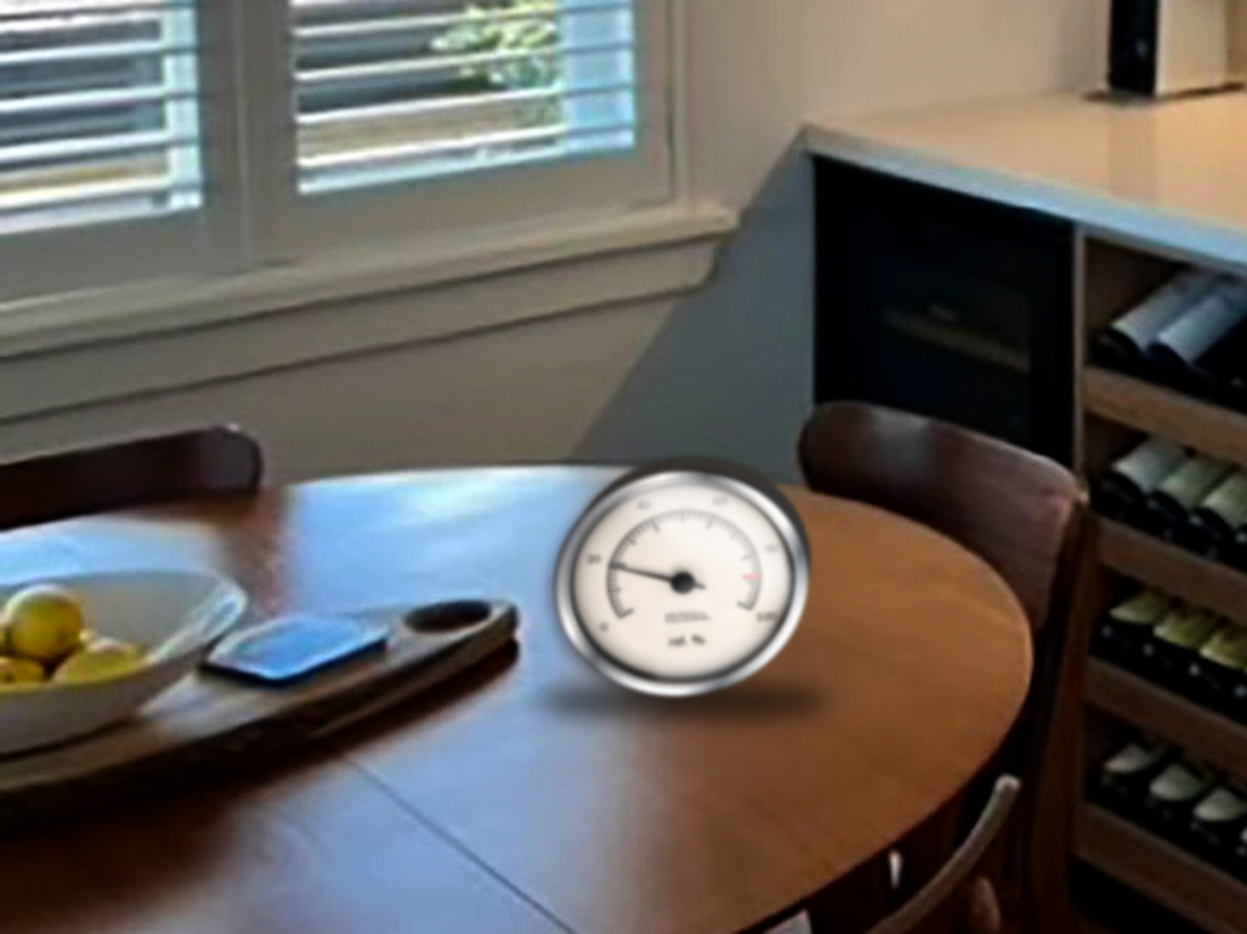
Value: 20 %
